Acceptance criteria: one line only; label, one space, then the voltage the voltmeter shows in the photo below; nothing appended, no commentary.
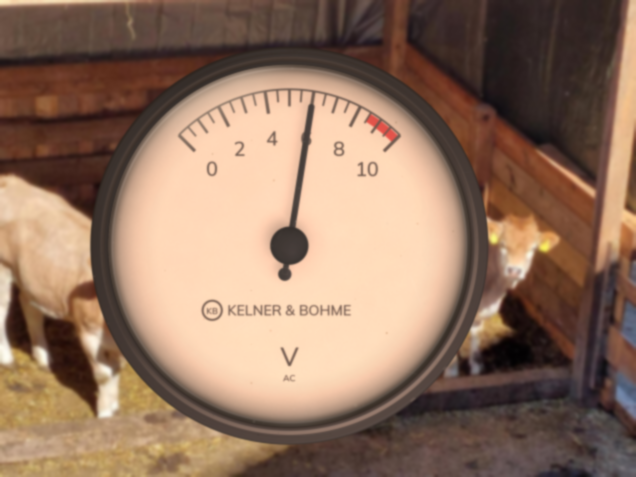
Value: 6 V
